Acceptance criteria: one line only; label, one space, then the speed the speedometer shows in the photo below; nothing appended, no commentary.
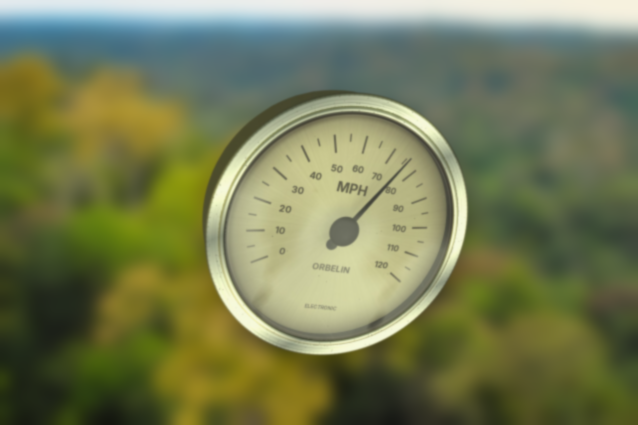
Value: 75 mph
